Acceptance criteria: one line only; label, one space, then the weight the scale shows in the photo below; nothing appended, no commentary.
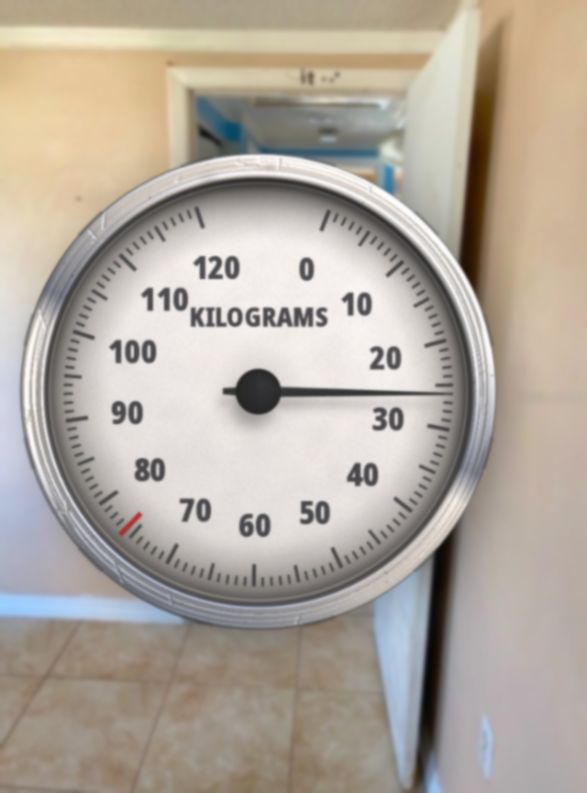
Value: 26 kg
